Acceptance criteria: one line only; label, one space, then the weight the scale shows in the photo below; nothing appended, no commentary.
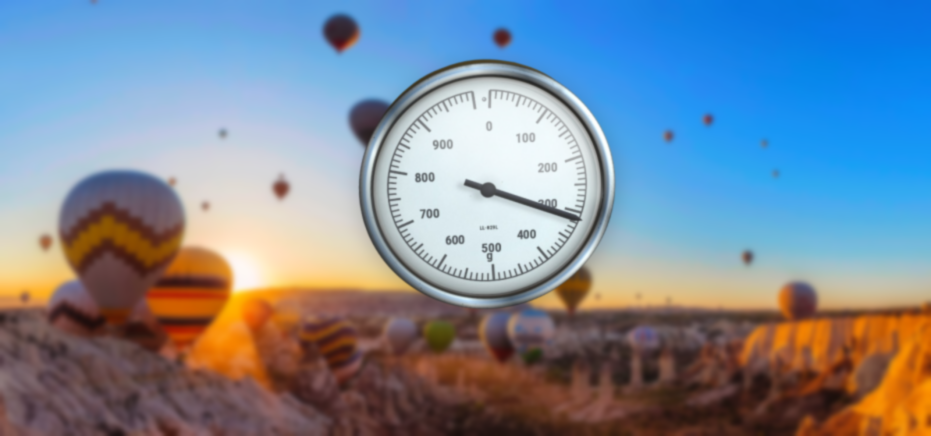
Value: 310 g
